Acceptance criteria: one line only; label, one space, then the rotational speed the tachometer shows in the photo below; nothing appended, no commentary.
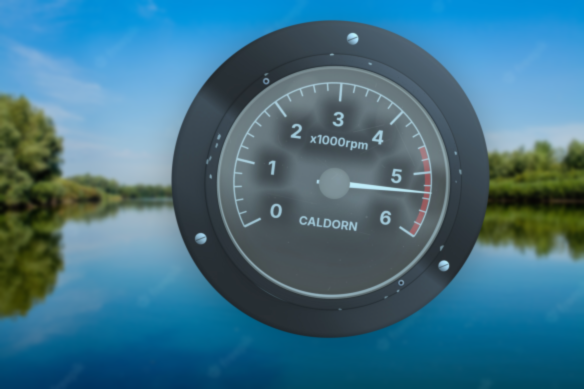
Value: 5300 rpm
